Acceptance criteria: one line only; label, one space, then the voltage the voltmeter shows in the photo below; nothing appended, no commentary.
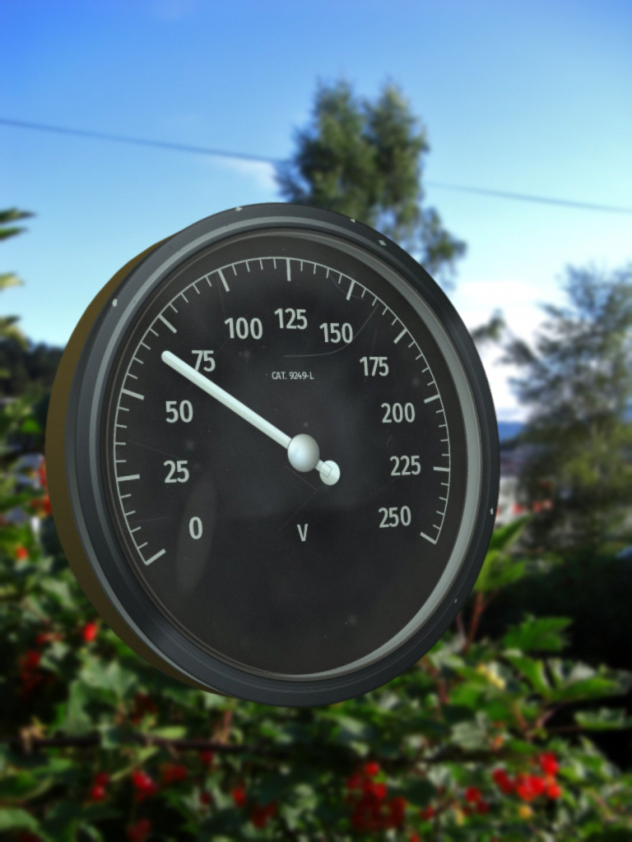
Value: 65 V
